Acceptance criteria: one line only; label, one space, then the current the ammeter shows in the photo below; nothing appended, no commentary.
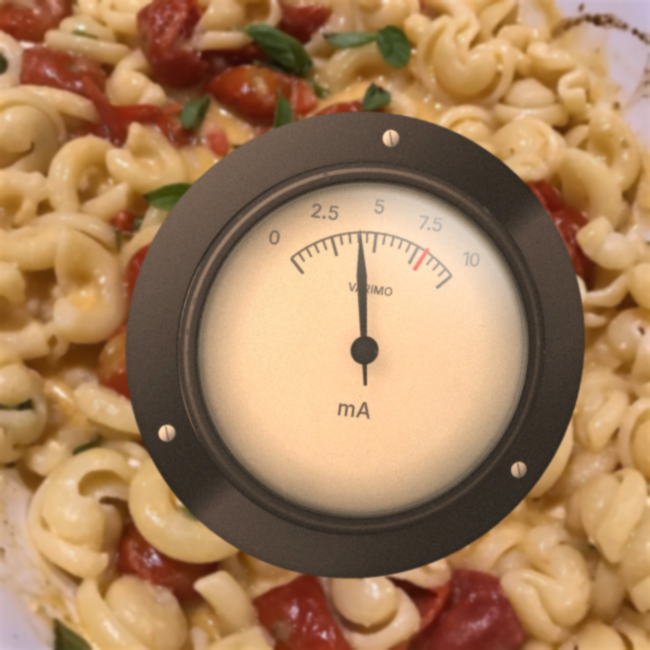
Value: 4 mA
